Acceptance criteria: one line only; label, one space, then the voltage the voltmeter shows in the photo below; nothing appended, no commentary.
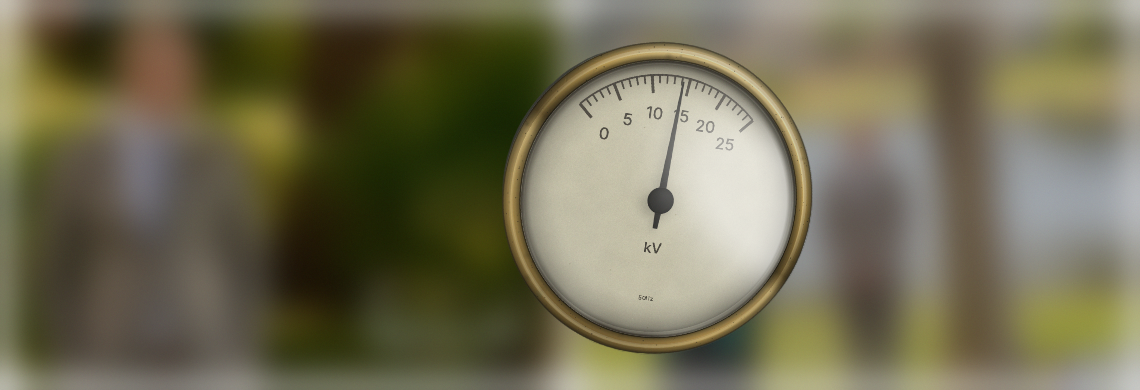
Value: 14 kV
